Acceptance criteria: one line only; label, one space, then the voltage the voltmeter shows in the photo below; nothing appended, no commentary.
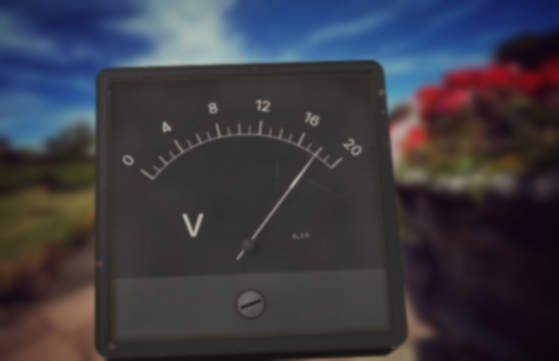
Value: 18 V
